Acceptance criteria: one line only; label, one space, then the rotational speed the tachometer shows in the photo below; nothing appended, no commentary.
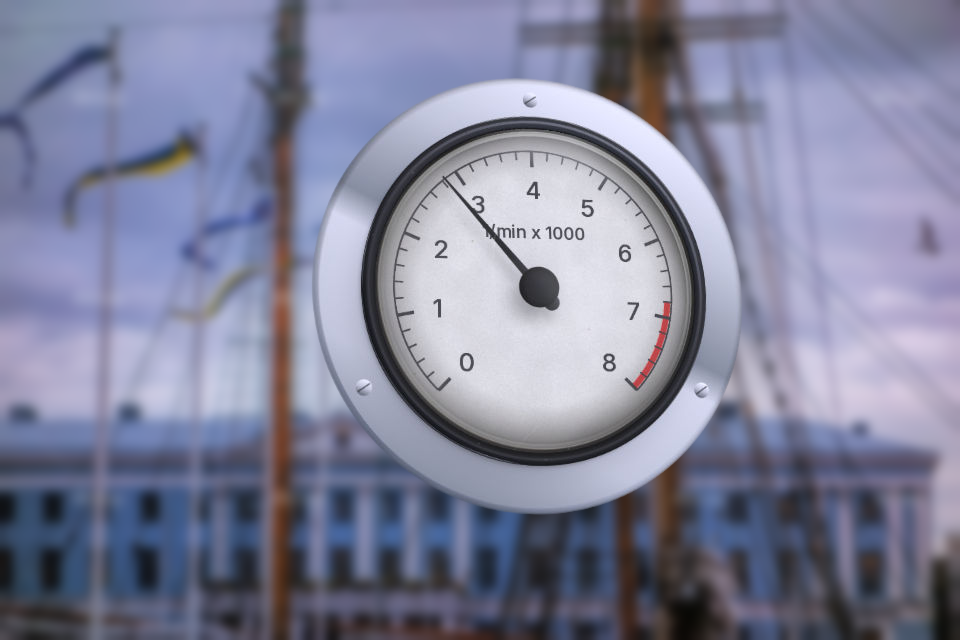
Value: 2800 rpm
